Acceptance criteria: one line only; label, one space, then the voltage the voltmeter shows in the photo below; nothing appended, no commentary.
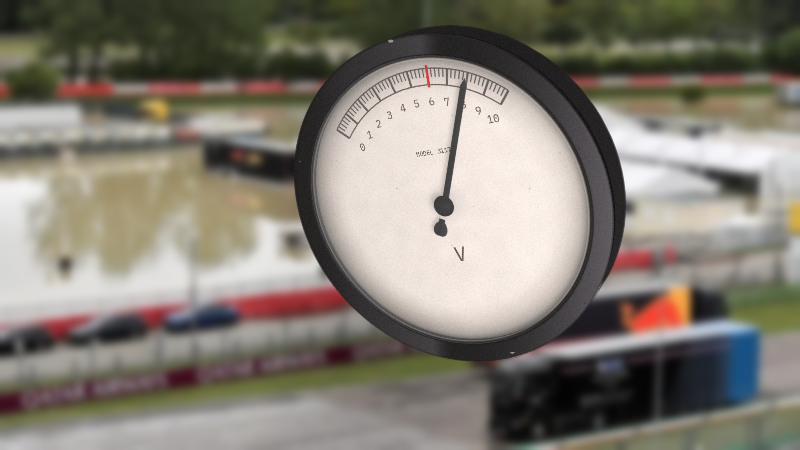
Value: 8 V
